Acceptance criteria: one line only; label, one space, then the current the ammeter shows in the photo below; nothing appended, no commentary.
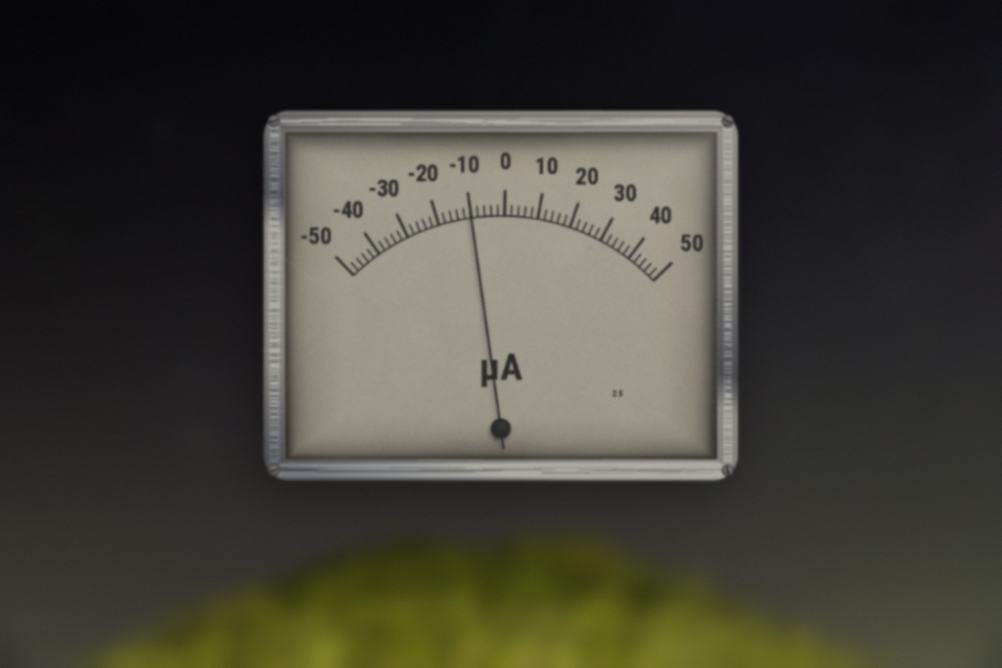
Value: -10 µA
